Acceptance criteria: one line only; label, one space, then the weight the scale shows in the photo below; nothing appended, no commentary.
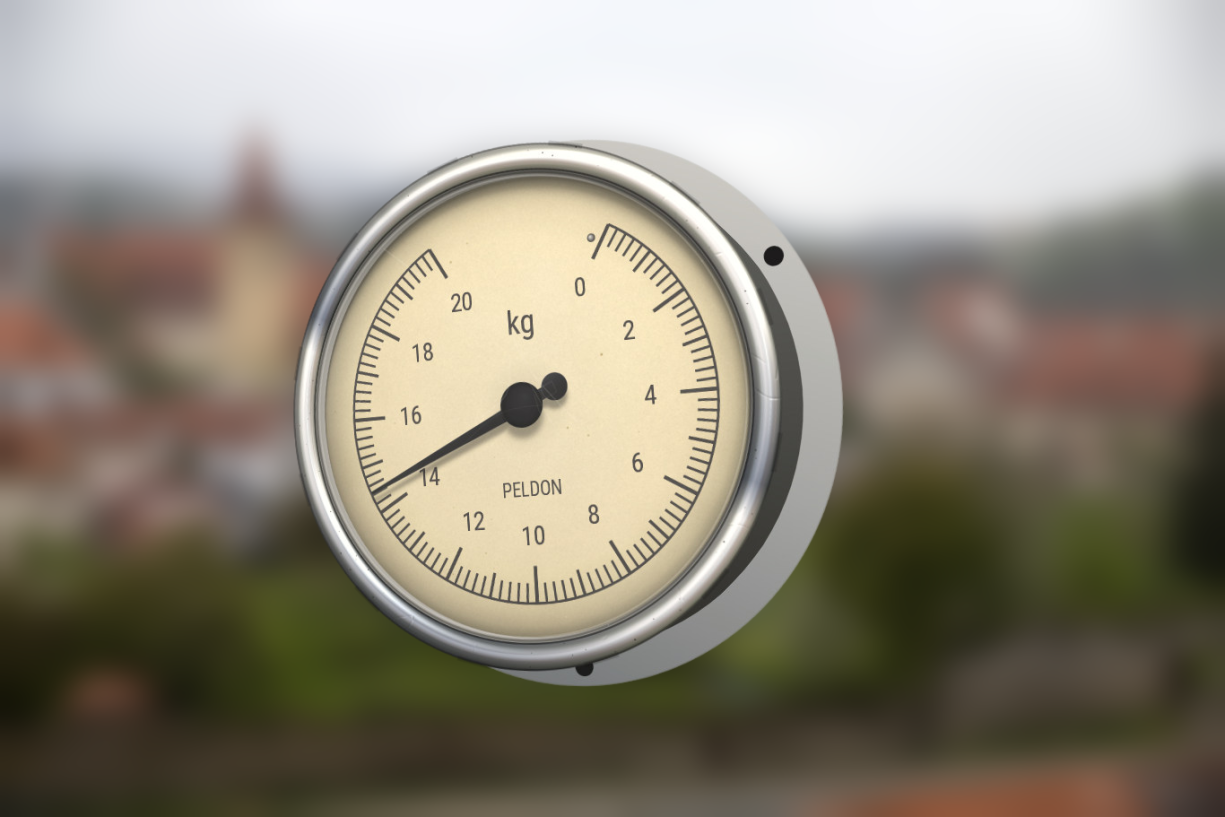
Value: 14.4 kg
